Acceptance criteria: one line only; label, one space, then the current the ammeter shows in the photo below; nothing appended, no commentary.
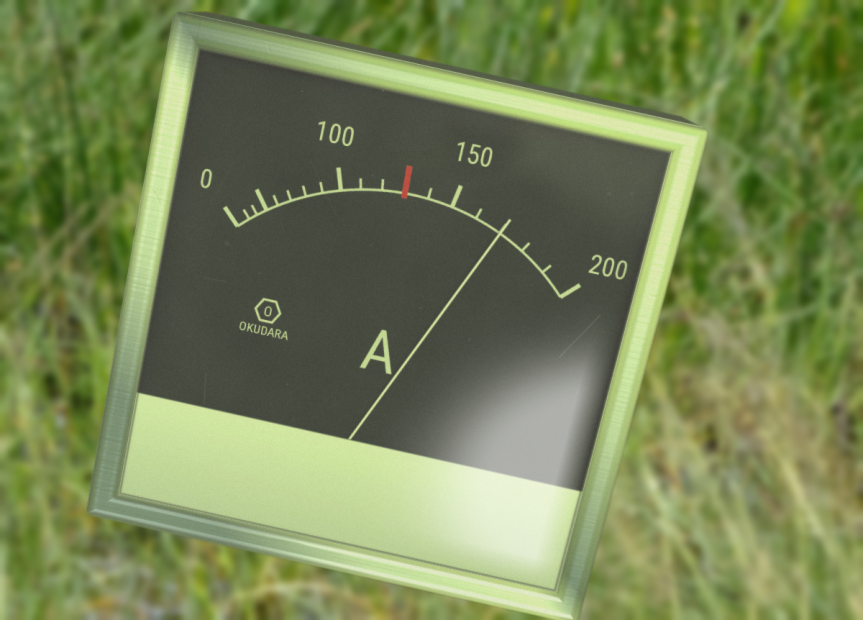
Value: 170 A
